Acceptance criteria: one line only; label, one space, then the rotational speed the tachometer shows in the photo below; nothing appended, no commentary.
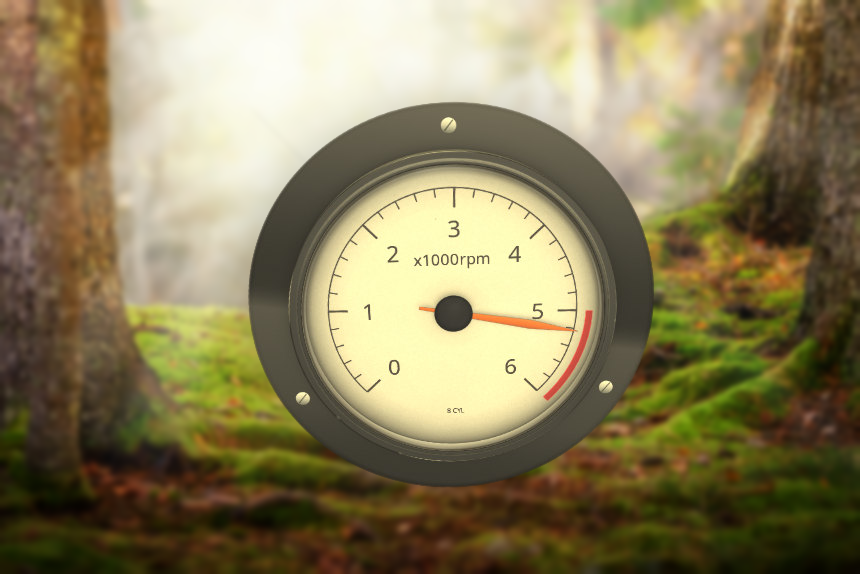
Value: 5200 rpm
